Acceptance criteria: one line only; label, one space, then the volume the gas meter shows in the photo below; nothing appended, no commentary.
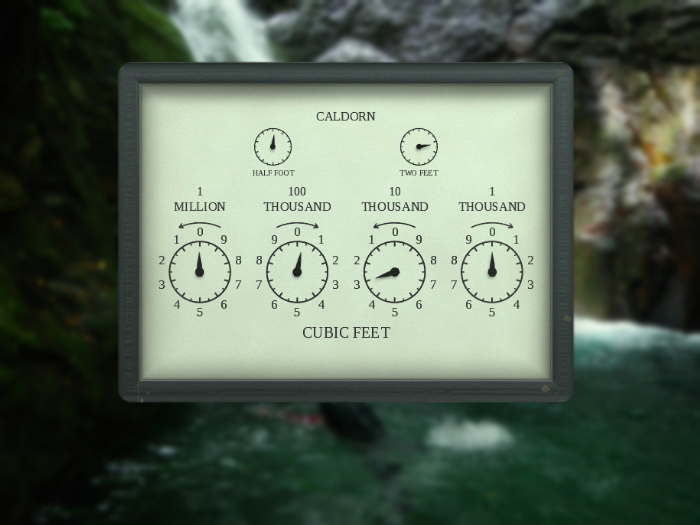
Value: 3000 ft³
